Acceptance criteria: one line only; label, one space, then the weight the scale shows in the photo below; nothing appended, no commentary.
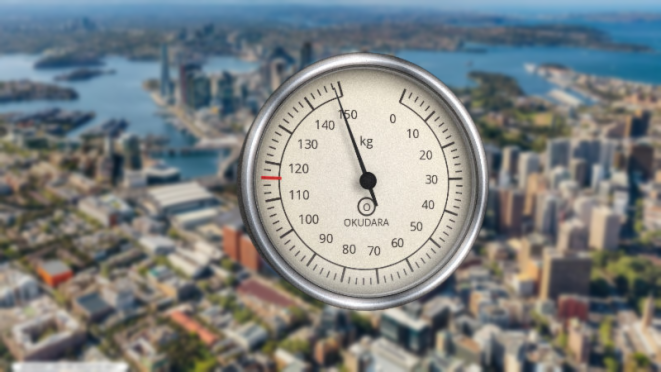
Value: 148 kg
